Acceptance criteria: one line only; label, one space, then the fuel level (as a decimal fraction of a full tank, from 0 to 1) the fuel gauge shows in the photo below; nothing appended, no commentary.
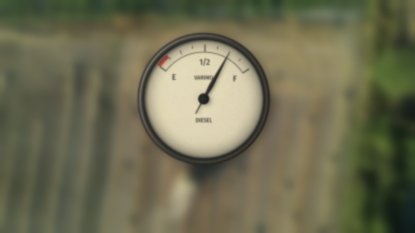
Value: 0.75
